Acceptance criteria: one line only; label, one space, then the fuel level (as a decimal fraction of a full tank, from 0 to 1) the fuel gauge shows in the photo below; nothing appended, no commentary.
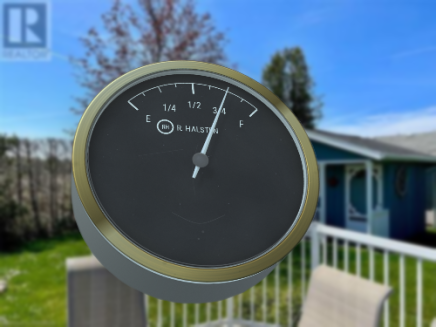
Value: 0.75
